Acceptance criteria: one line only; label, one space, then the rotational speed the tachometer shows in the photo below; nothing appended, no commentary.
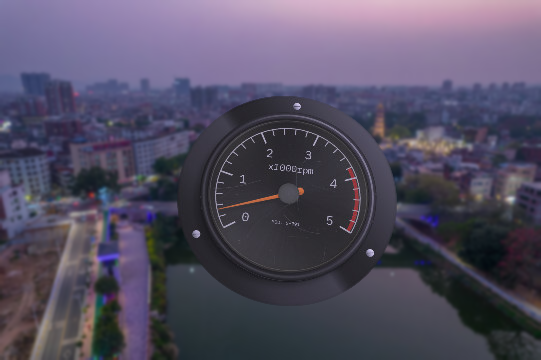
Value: 300 rpm
